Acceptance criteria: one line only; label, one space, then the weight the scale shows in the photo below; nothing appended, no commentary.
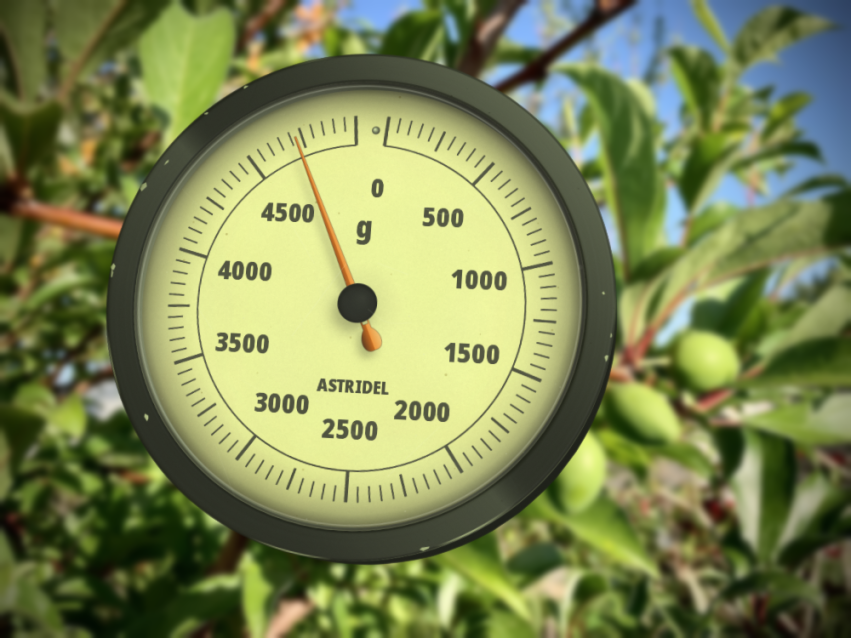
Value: 4725 g
